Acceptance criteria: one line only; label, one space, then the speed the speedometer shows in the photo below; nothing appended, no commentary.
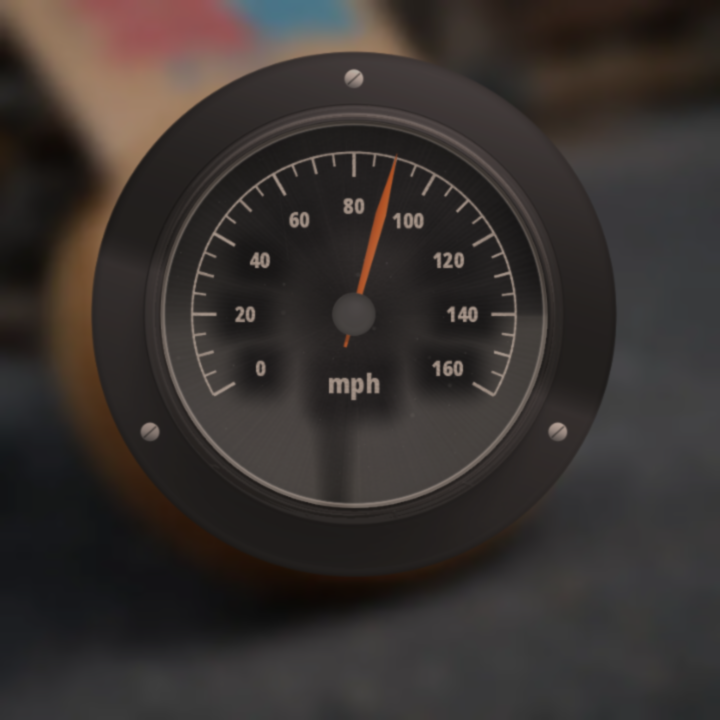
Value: 90 mph
